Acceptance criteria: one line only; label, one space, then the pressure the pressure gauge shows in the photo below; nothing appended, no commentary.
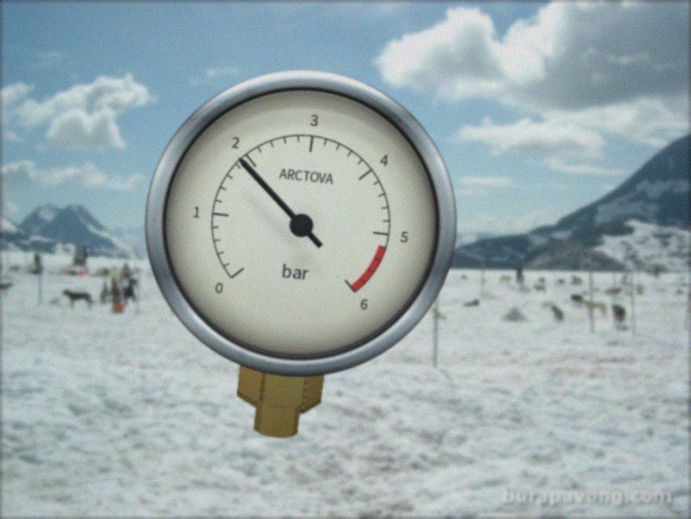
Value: 1.9 bar
